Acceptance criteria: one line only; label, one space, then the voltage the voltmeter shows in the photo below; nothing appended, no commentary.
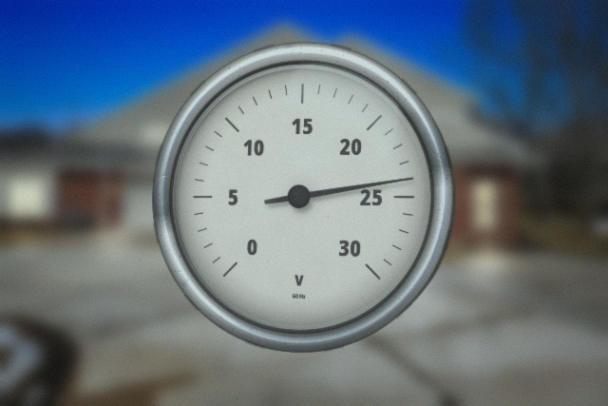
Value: 24 V
